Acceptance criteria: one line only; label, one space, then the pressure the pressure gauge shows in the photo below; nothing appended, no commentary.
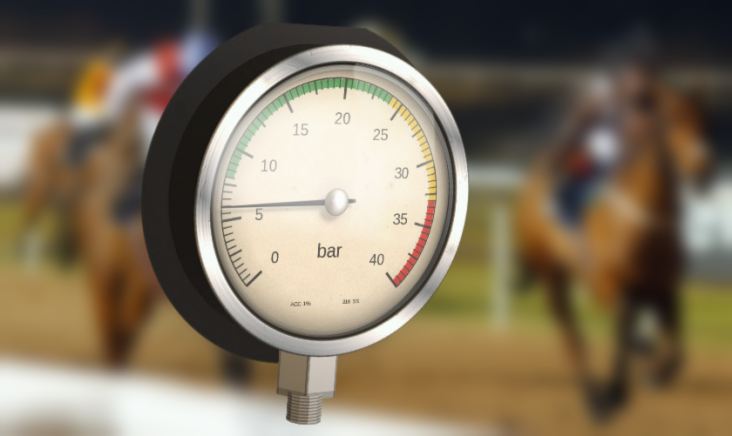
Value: 6 bar
